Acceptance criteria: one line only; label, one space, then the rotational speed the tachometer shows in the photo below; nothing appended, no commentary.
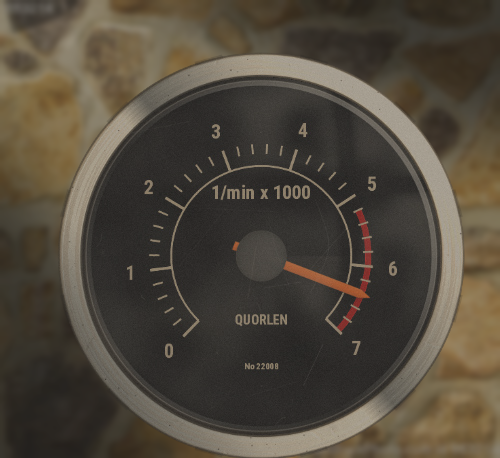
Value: 6400 rpm
